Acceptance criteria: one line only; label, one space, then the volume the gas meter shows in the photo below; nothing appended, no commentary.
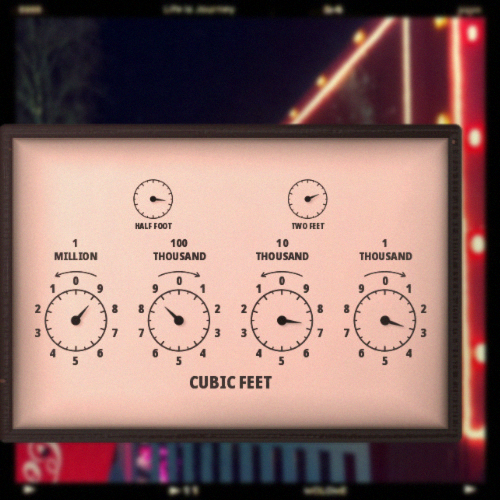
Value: 887300 ft³
